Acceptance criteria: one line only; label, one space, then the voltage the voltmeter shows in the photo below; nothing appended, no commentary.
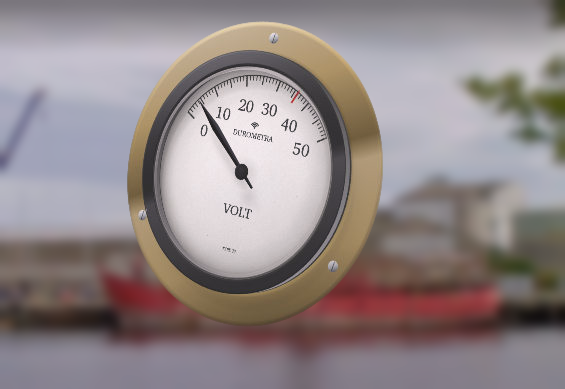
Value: 5 V
